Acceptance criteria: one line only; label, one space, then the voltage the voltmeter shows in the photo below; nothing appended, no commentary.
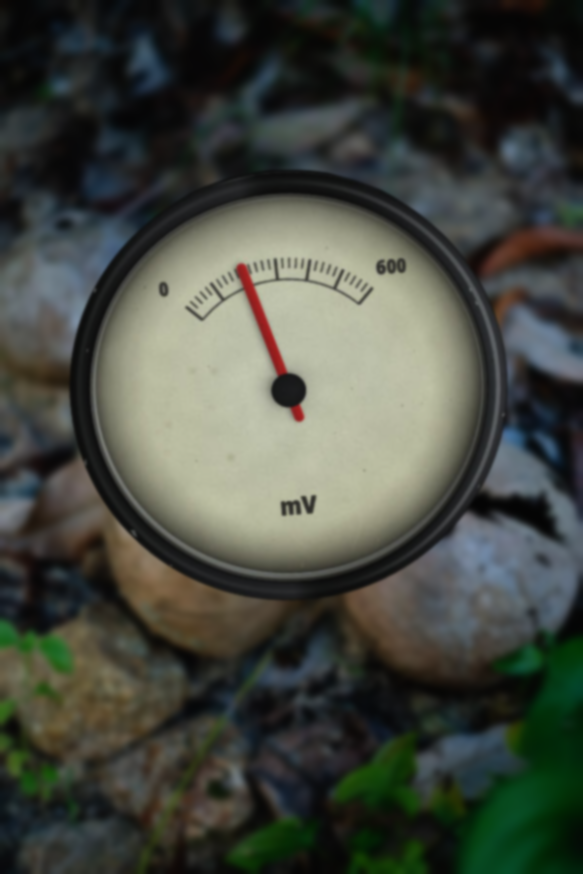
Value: 200 mV
